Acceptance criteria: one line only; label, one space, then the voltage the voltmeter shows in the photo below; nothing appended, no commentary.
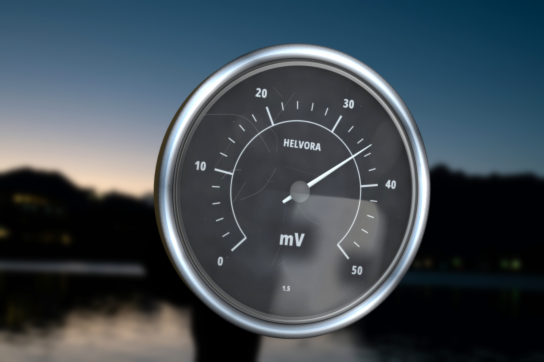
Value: 35 mV
